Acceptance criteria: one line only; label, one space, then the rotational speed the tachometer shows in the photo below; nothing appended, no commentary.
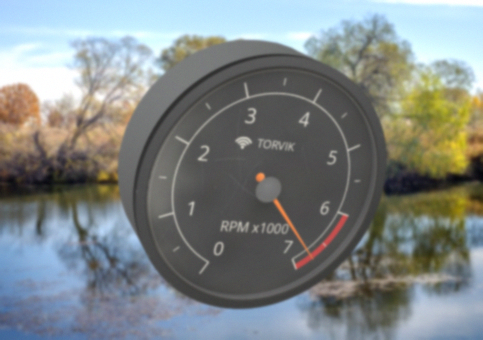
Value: 6750 rpm
